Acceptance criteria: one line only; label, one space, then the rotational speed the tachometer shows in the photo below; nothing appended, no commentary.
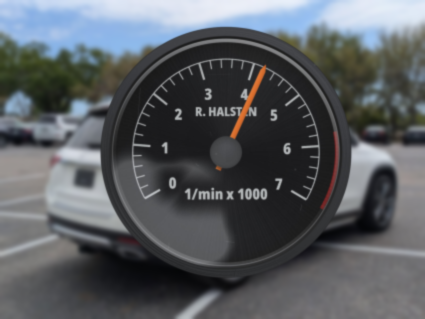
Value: 4200 rpm
